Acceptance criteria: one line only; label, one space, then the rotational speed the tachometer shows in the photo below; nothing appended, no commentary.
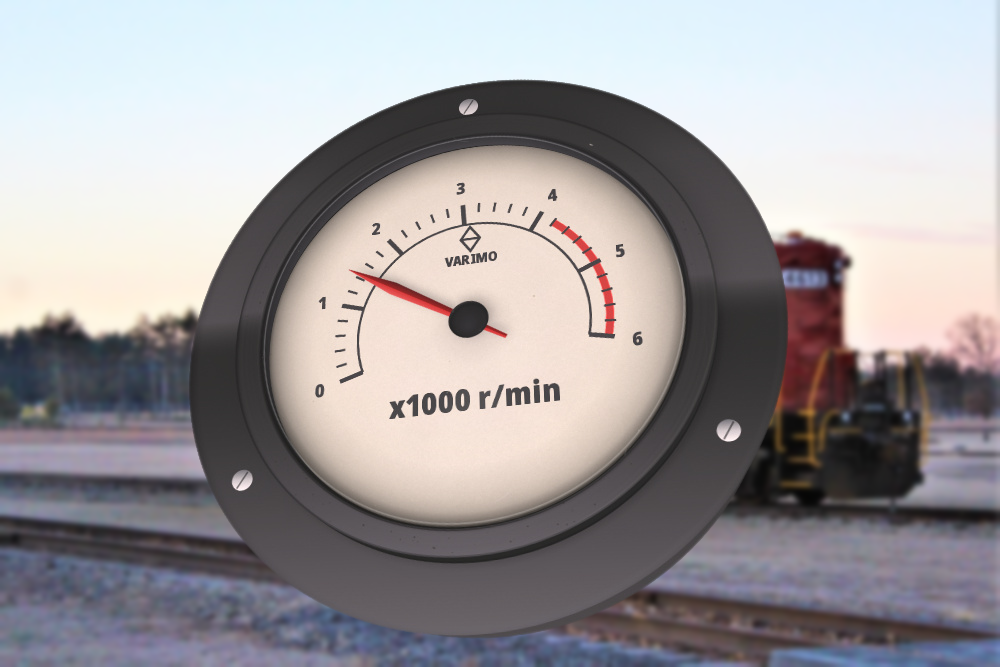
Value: 1400 rpm
